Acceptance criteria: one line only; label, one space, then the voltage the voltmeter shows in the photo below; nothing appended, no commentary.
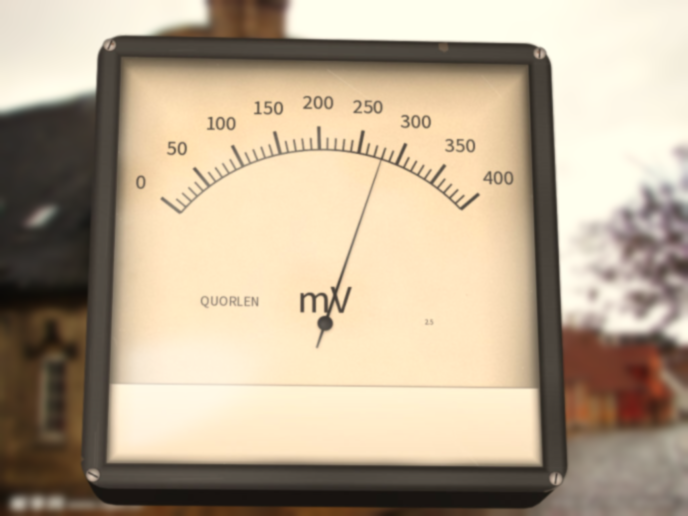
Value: 280 mV
